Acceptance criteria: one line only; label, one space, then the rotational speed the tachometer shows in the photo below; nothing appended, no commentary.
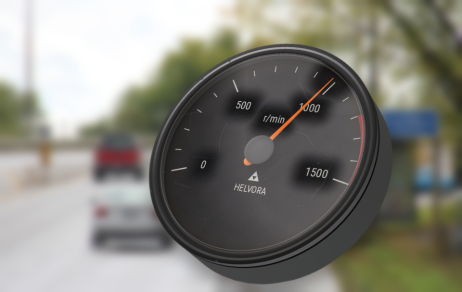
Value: 1000 rpm
